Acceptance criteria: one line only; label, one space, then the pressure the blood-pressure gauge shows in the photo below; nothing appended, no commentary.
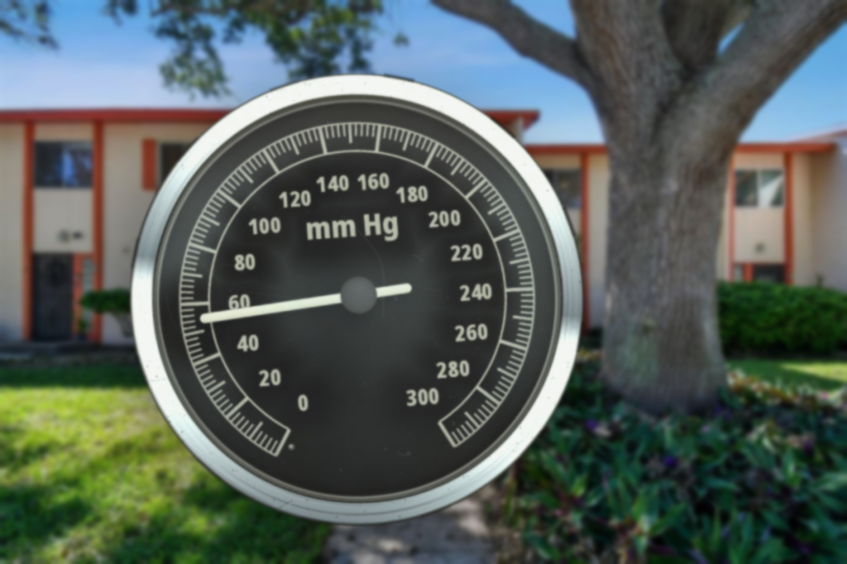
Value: 54 mmHg
